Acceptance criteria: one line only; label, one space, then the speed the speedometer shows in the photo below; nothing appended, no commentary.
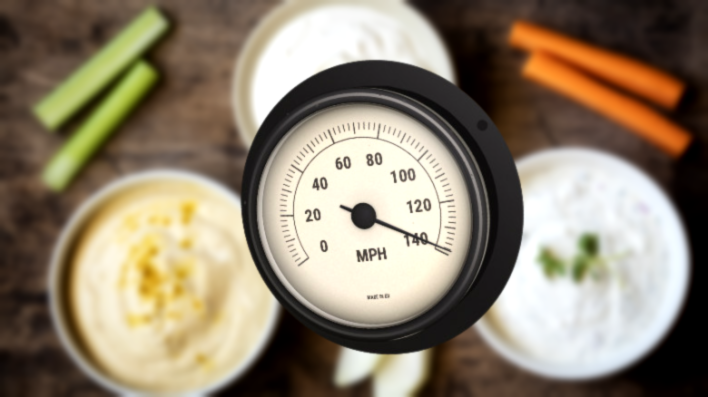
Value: 138 mph
